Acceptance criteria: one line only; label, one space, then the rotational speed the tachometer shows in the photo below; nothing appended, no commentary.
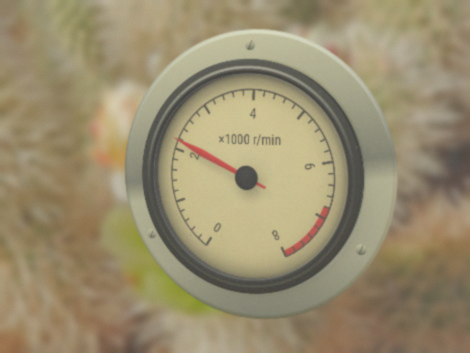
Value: 2200 rpm
